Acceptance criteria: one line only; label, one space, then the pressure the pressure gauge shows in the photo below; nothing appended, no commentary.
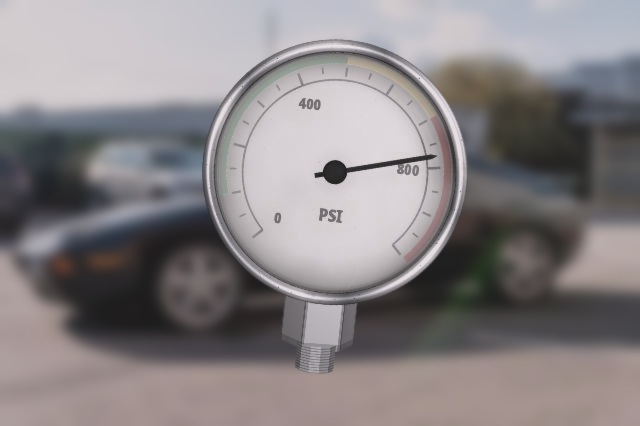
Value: 775 psi
